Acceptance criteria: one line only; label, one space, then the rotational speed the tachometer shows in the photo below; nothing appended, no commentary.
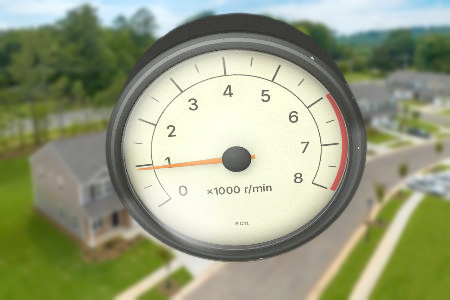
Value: 1000 rpm
